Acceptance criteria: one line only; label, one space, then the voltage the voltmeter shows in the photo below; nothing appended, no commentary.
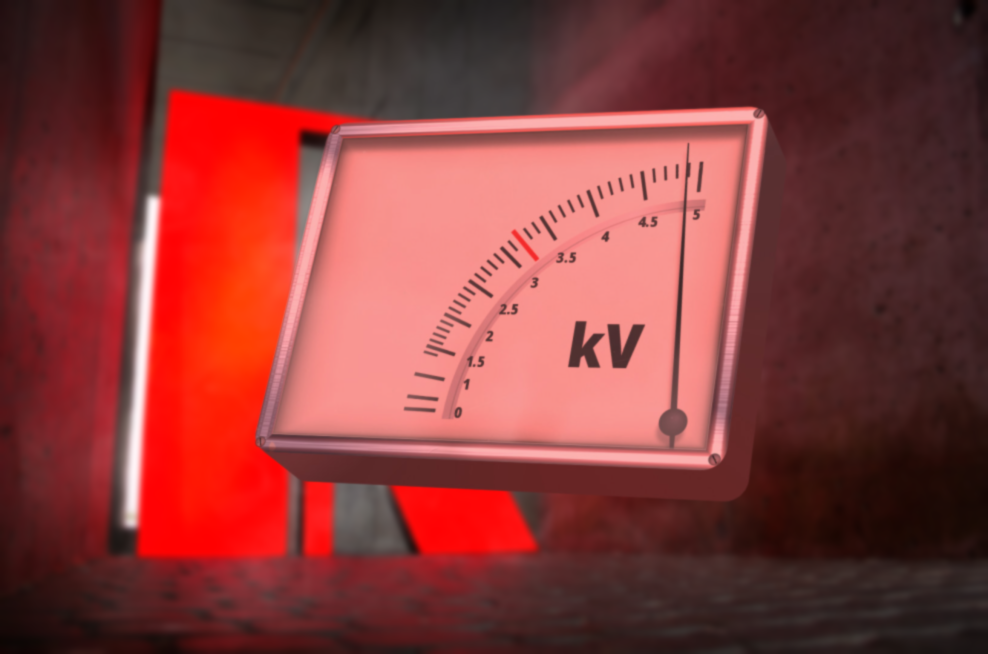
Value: 4.9 kV
